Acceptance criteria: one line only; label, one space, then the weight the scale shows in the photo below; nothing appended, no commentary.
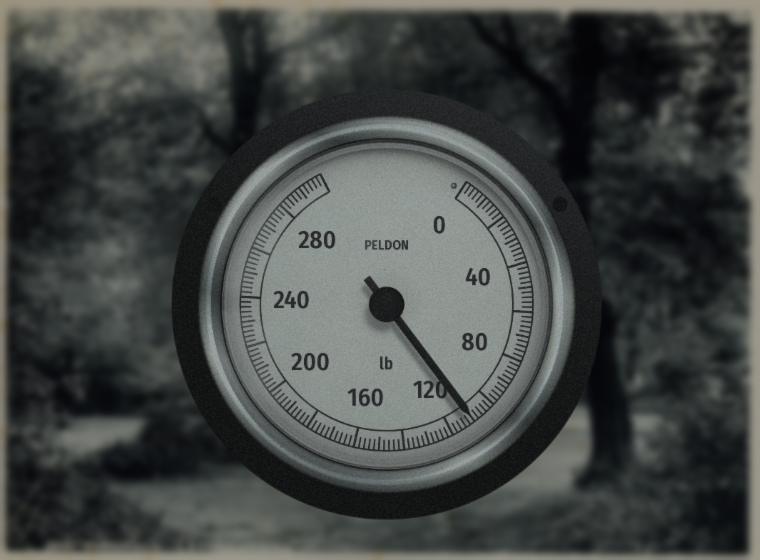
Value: 110 lb
